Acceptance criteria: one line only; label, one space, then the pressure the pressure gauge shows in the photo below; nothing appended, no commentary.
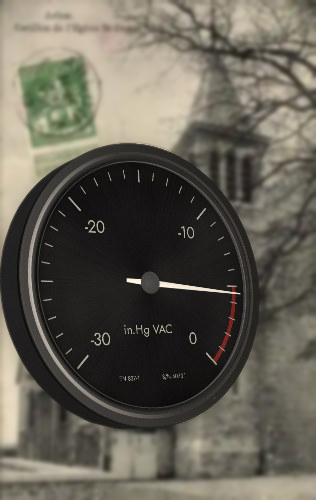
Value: -4.5 inHg
